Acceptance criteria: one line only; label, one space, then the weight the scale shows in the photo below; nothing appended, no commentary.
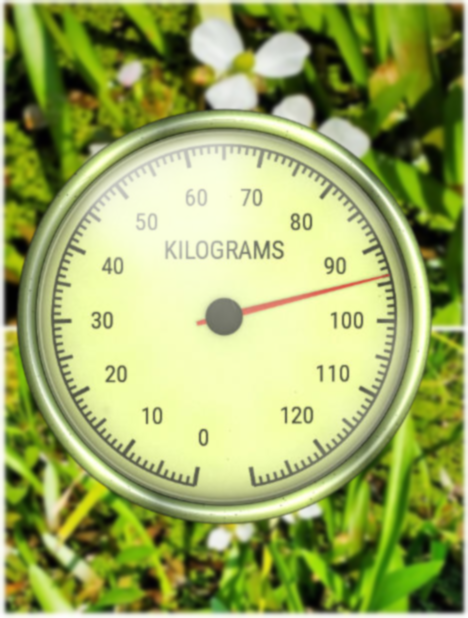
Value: 94 kg
